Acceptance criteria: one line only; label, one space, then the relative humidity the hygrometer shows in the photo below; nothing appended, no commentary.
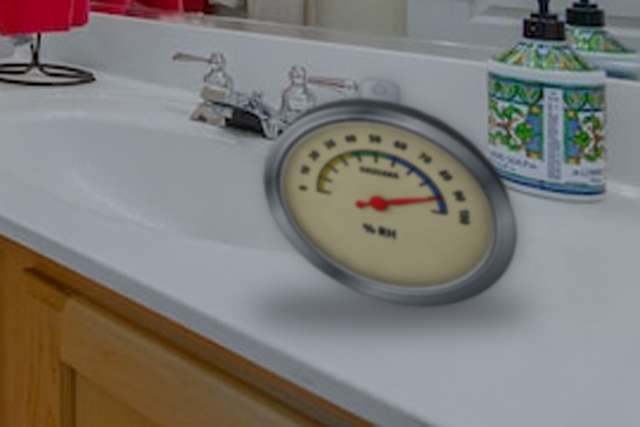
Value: 90 %
